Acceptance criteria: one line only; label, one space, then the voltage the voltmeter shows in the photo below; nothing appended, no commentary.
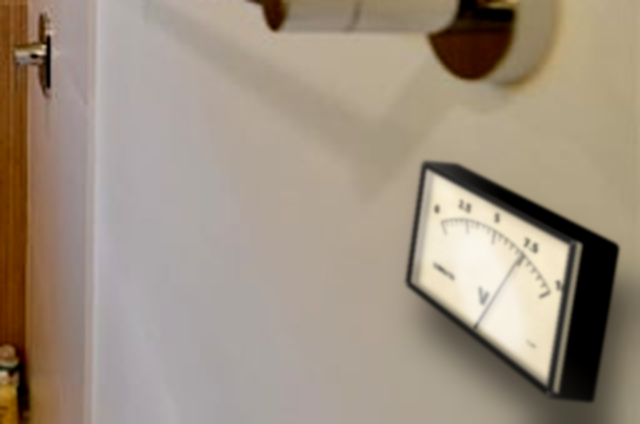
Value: 7.5 V
